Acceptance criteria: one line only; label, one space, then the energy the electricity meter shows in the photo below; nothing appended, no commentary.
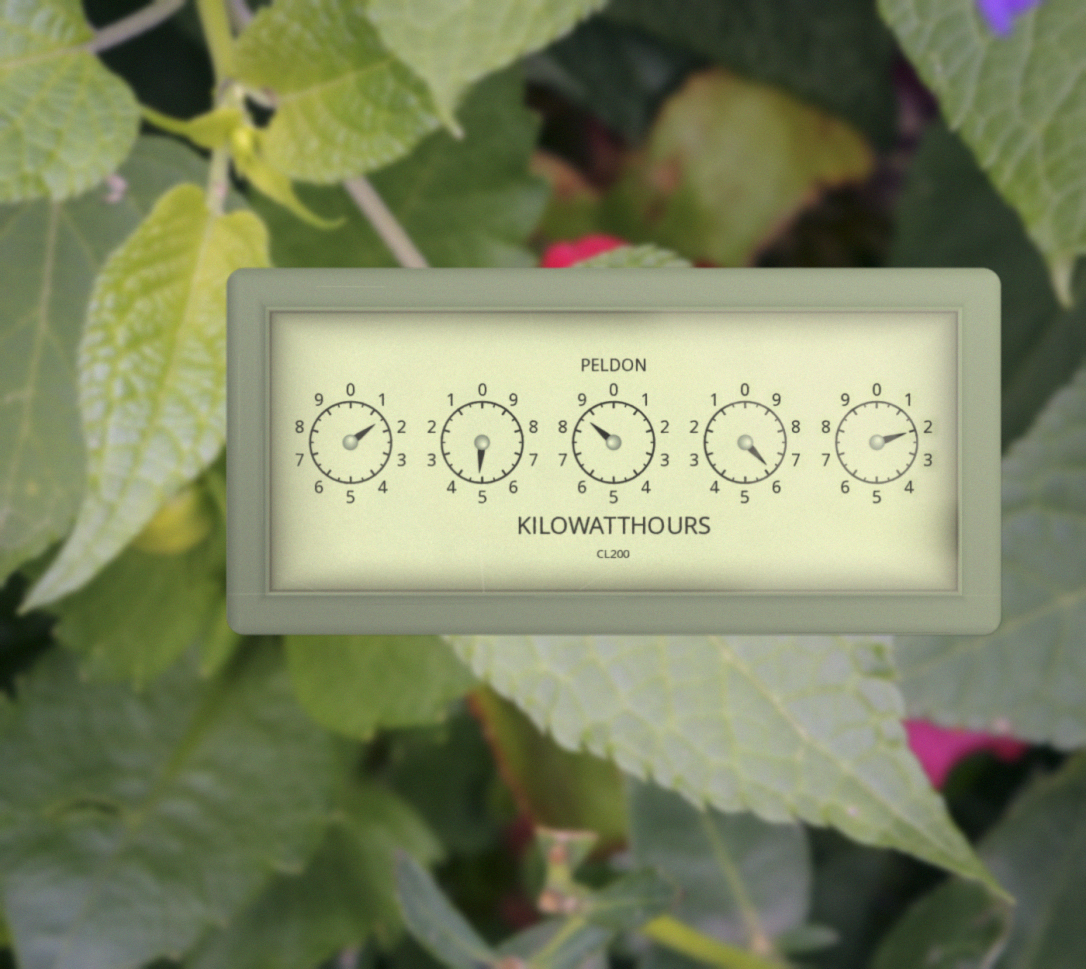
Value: 14862 kWh
